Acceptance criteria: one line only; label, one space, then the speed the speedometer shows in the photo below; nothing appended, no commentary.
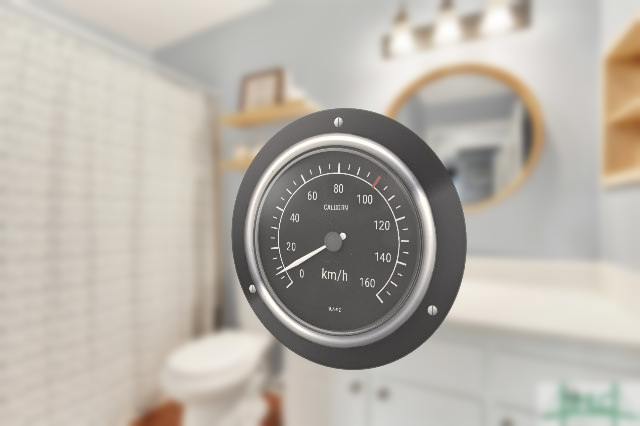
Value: 7.5 km/h
